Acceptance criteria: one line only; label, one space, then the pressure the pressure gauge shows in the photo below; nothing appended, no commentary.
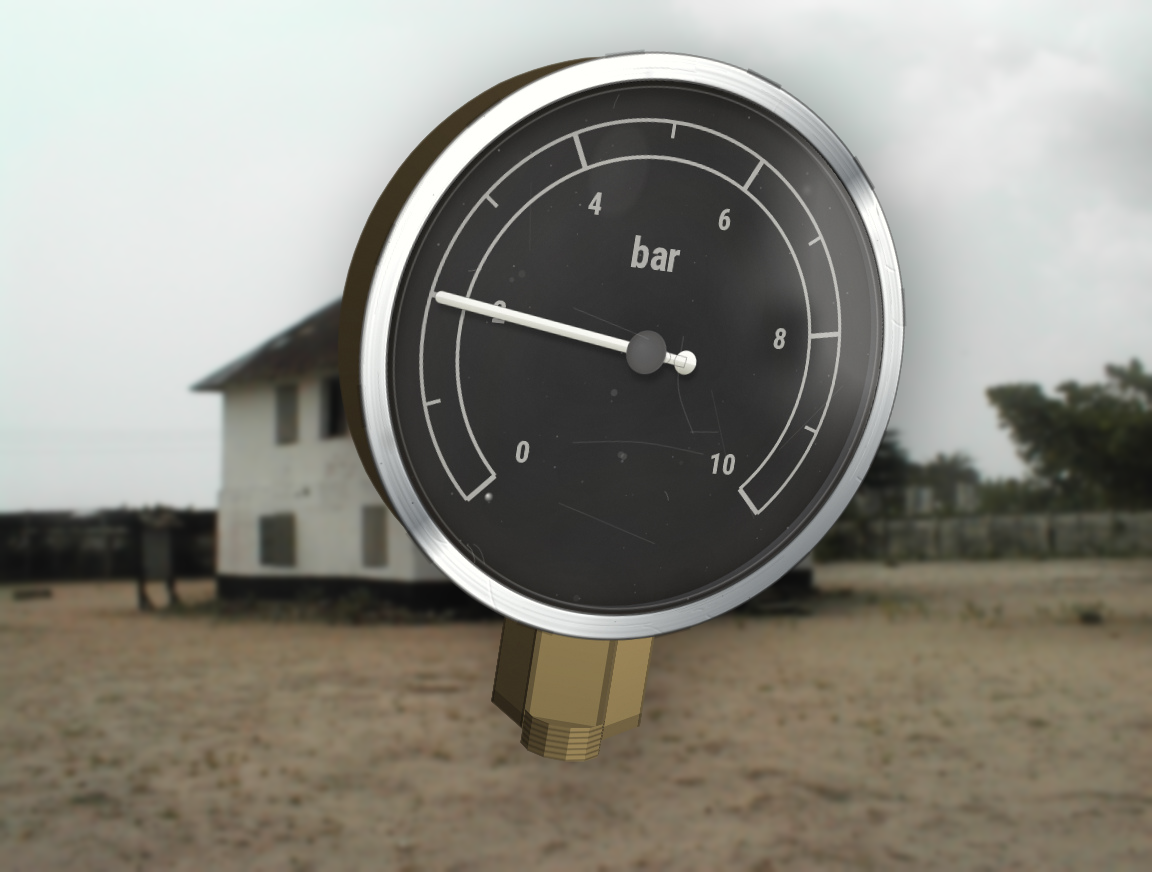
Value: 2 bar
